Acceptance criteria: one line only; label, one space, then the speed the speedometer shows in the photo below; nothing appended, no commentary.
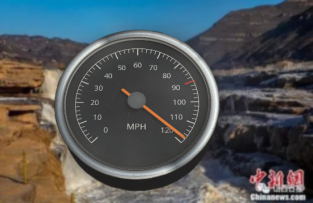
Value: 118 mph
